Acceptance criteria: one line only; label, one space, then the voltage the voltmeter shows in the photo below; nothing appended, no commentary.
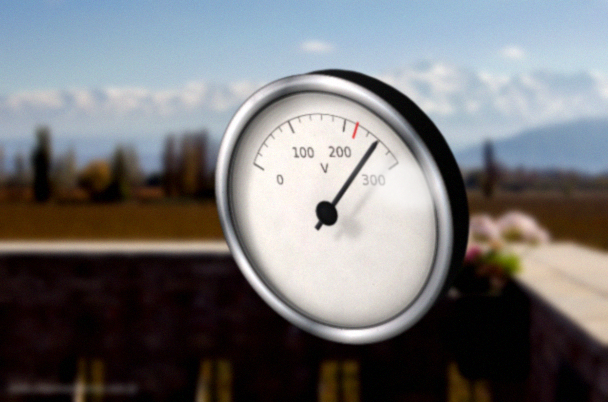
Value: 260 V
